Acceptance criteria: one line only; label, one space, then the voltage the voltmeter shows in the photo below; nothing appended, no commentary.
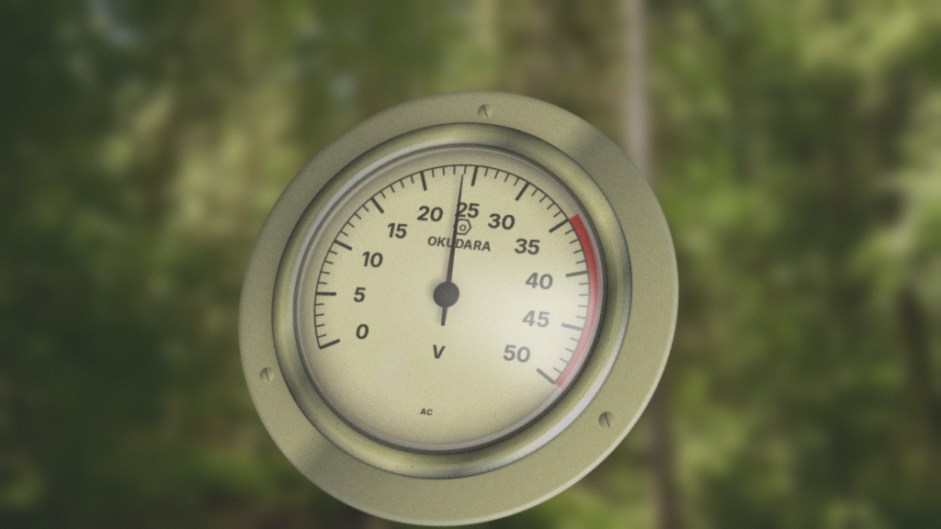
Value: 24 V
